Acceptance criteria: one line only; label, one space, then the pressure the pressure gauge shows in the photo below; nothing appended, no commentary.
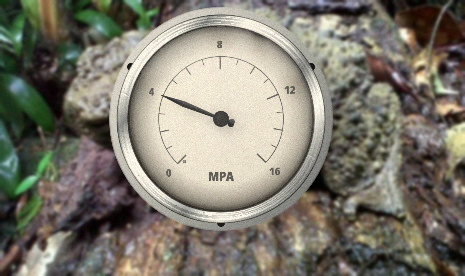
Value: 4 MPa
